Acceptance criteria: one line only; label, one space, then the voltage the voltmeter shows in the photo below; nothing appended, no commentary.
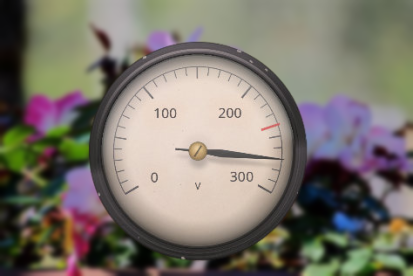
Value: 270 V
